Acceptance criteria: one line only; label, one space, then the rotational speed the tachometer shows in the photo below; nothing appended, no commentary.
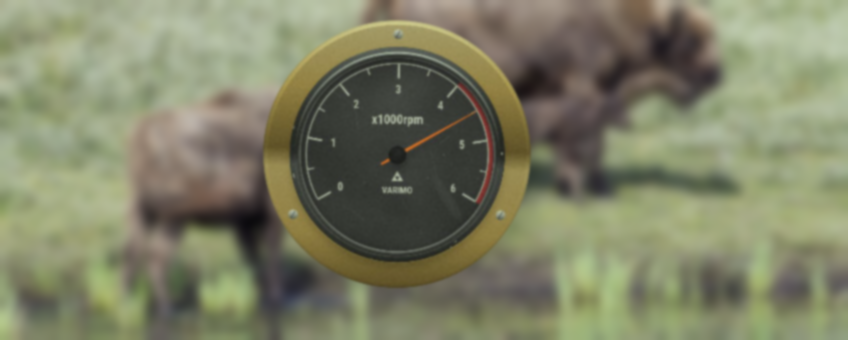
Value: 4500 rpm
